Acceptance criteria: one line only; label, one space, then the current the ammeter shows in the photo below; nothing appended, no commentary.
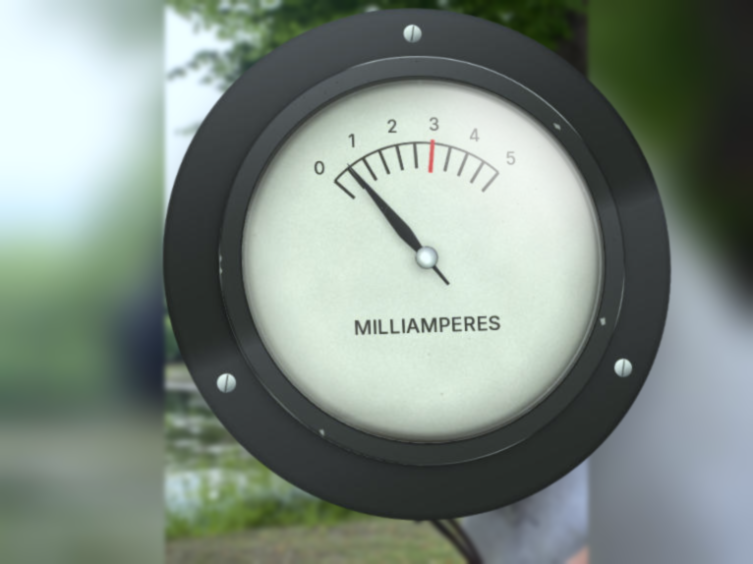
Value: 0.5 mA
